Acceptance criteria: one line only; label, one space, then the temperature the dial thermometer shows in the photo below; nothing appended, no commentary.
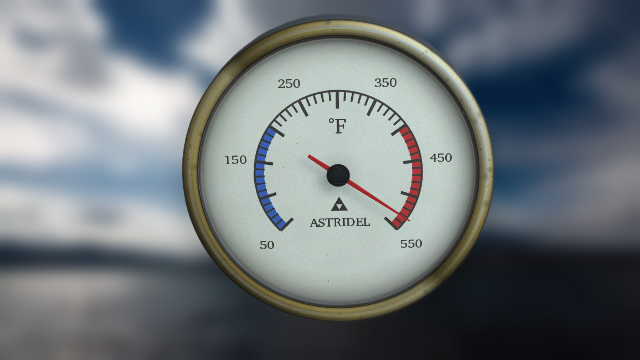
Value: 530 °F
